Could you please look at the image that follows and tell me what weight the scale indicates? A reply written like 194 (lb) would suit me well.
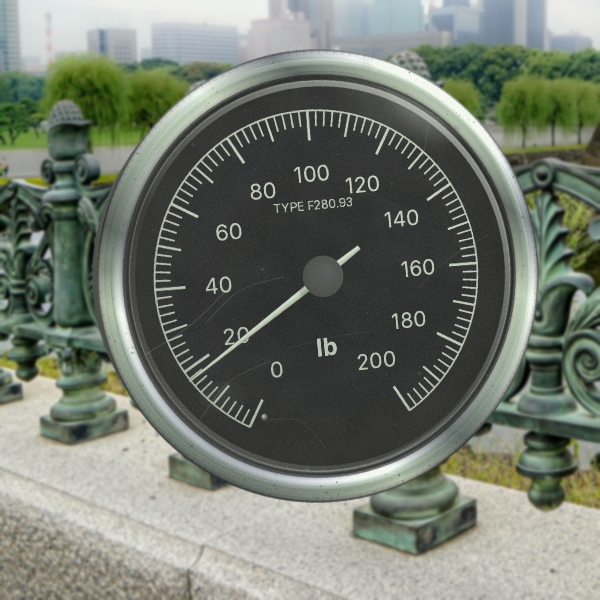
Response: 18 (lb)
